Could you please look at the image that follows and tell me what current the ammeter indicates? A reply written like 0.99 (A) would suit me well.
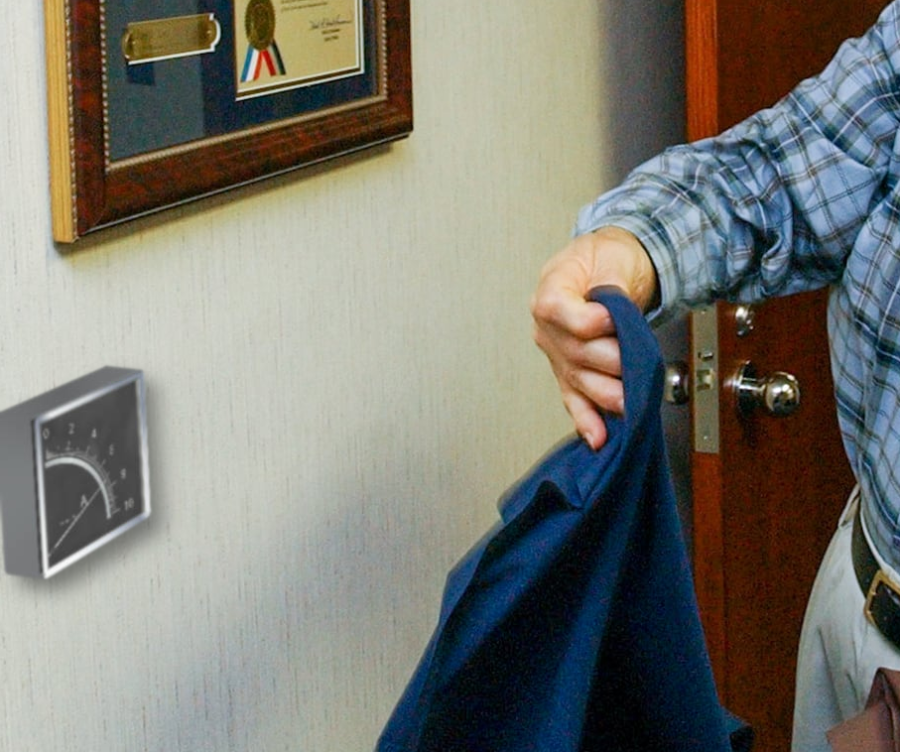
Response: 7 (A)
